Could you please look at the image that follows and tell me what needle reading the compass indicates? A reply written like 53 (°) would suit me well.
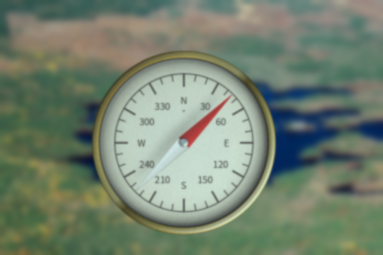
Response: 45 (°)
